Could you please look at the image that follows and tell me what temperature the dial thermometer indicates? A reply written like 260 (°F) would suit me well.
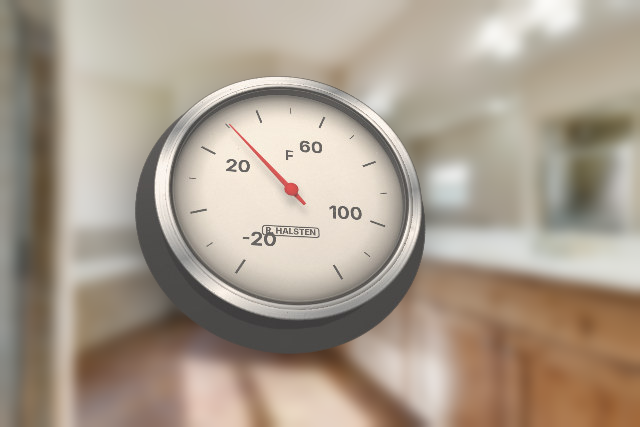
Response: 30 (°F)
